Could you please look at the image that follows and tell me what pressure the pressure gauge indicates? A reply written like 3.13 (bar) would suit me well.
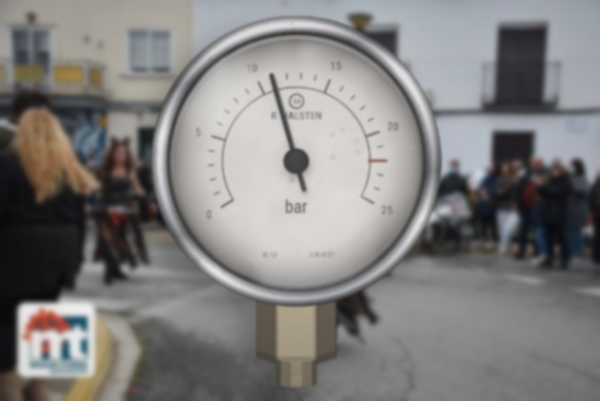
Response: 11 (bar)
